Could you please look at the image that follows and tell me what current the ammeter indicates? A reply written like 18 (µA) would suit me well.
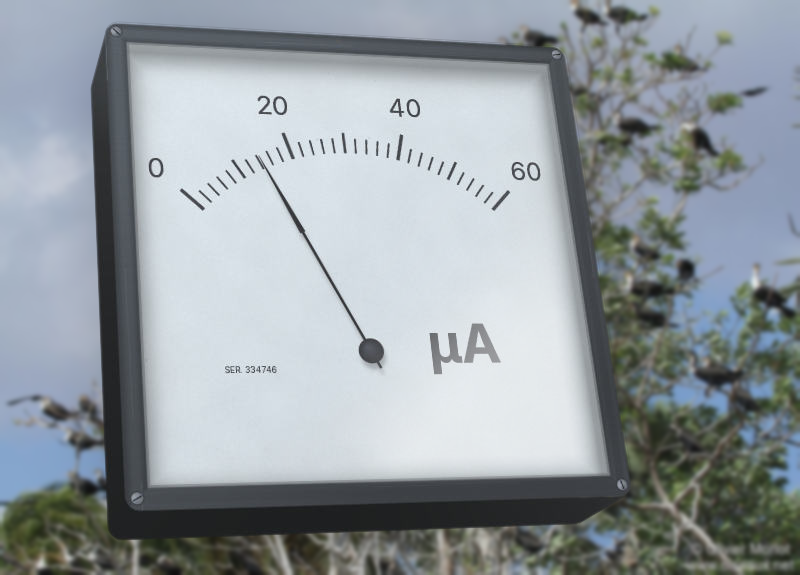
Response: 14 (µA)
